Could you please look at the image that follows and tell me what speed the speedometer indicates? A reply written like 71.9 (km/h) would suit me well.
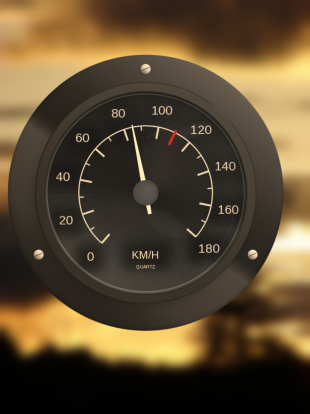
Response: 85 (km/h)
